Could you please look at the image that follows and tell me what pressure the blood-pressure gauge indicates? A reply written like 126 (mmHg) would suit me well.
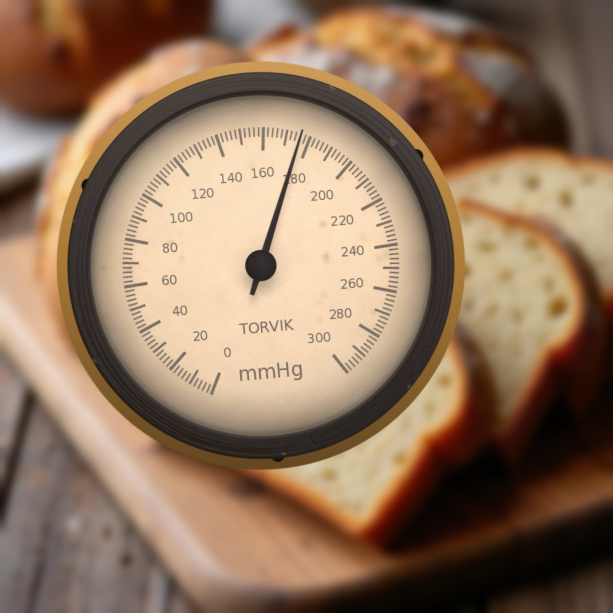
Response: 176 (mmHg)
